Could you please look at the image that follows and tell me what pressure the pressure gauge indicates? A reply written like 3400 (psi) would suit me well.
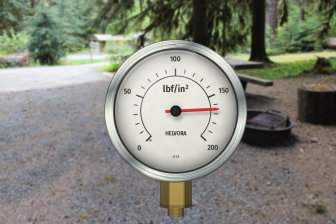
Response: 165 (psi)
